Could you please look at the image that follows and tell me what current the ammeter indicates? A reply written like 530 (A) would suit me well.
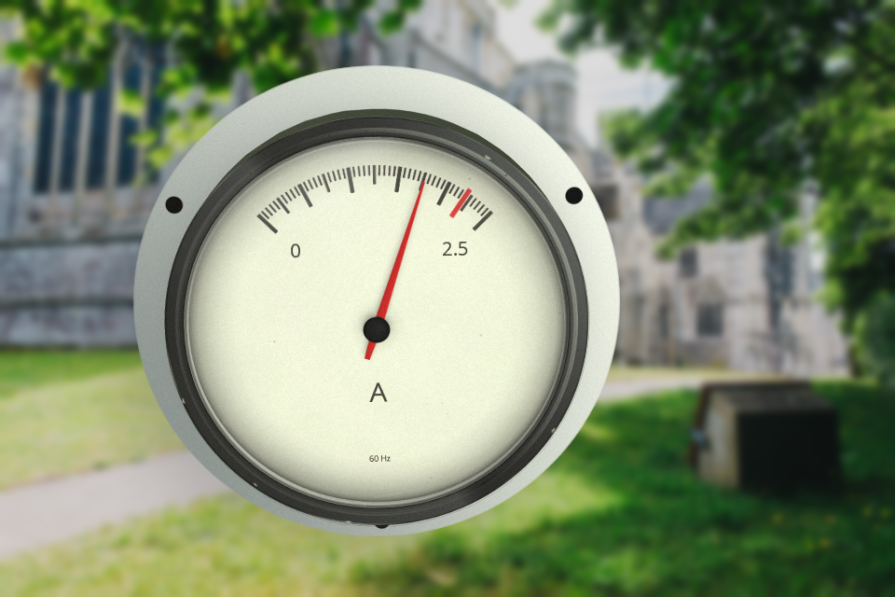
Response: 1.75 (A)
